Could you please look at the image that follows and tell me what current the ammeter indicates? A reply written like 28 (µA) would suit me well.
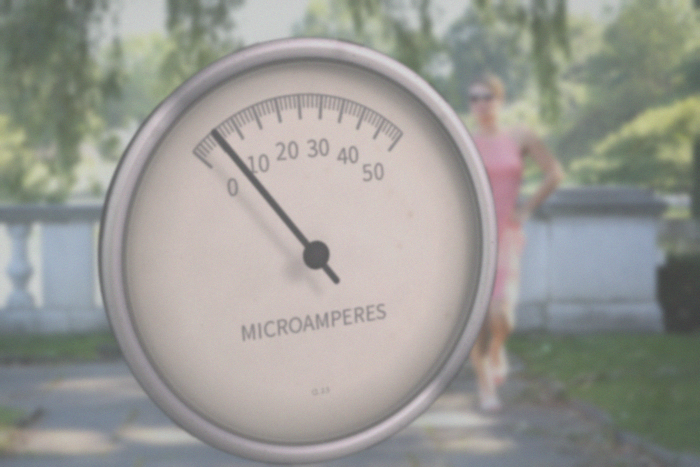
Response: 5 (µA)
